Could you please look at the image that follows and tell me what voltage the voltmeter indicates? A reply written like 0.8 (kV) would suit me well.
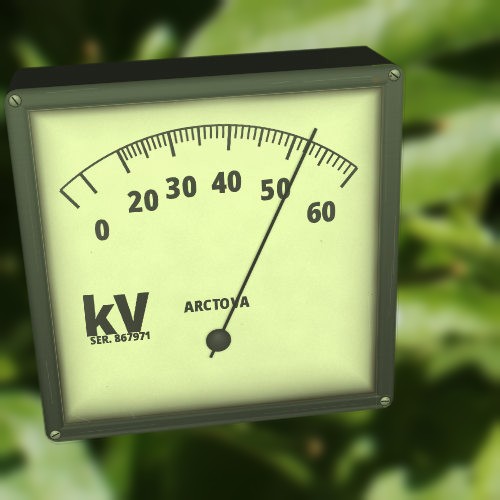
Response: 52 (kV)
